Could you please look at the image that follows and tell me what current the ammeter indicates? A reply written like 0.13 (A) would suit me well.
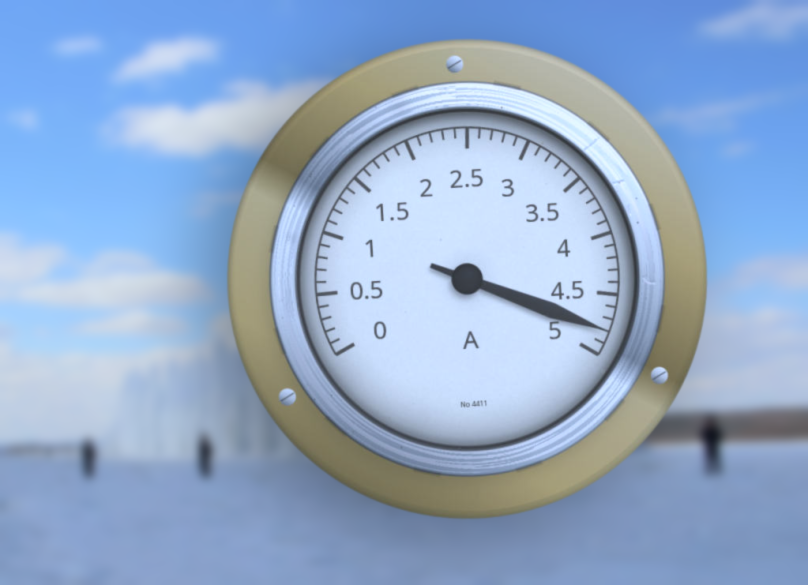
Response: 4.8 (A)
